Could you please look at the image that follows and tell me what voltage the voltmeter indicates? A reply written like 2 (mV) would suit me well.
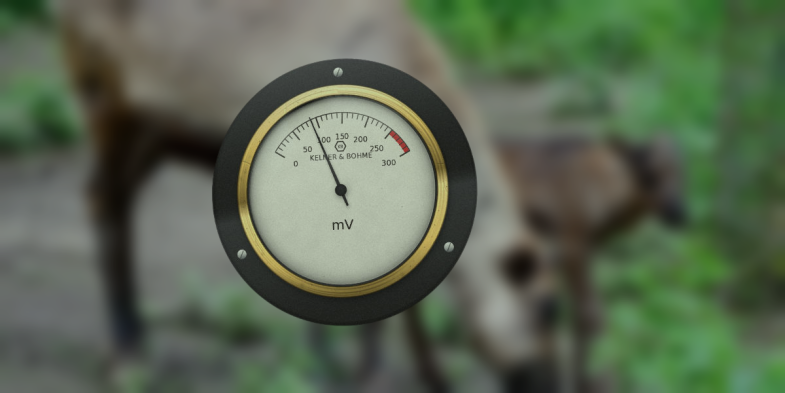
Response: 90 (mV)
